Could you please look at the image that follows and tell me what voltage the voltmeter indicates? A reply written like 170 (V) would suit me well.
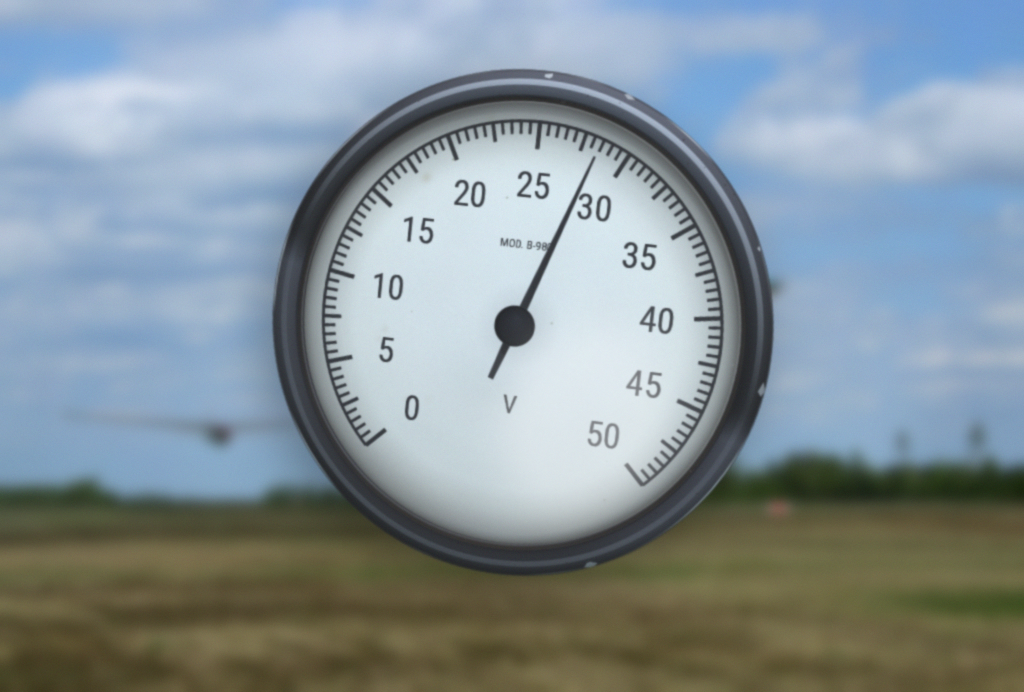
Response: 28.5 (V)
